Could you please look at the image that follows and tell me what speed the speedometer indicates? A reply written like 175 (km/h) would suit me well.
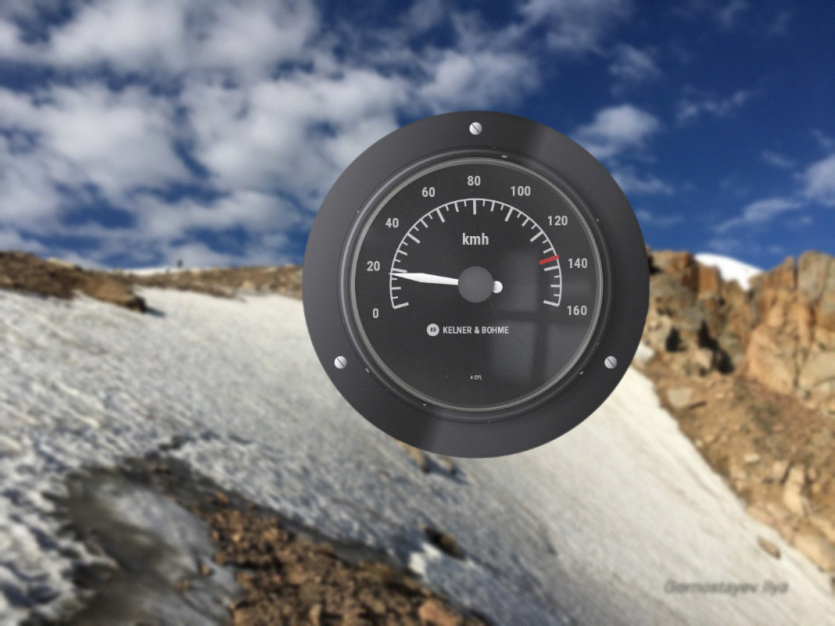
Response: 17.5 (km/h)
